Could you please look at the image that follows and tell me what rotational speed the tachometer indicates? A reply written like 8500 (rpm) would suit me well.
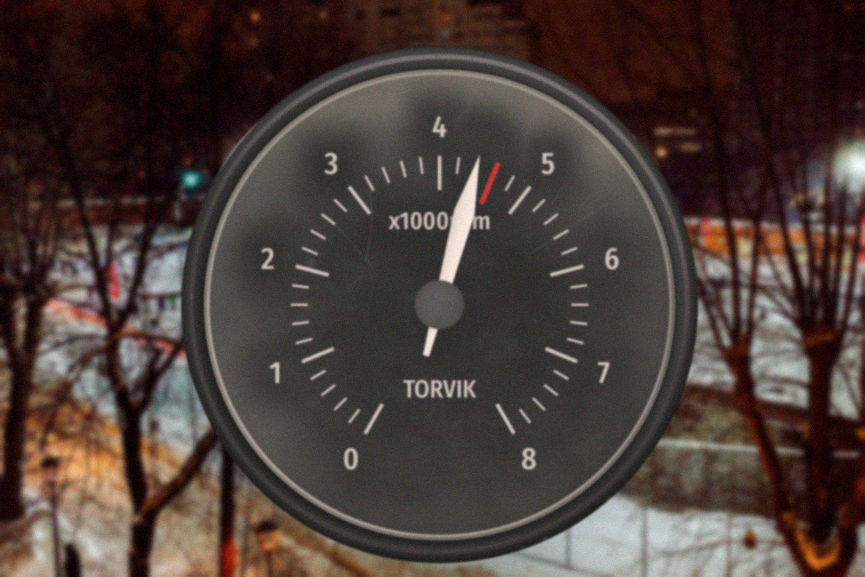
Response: 4400 (rpm)
